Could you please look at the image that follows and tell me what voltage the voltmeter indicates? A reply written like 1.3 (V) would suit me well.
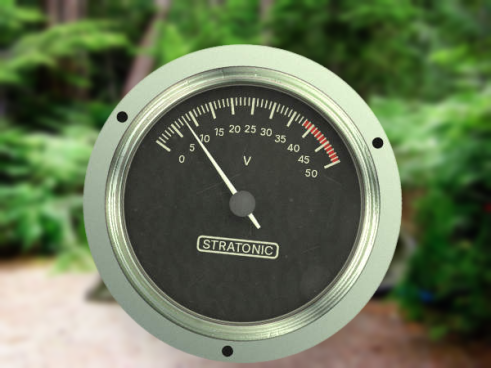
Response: 8 (V)
